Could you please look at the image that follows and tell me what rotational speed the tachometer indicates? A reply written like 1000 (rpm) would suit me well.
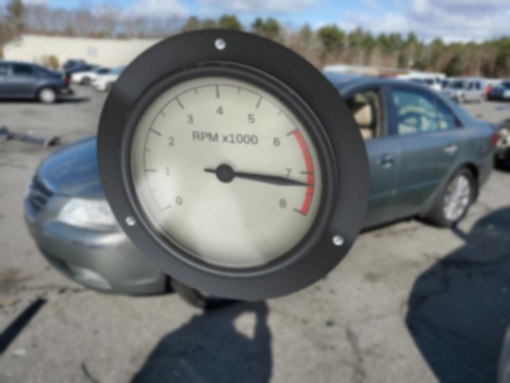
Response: 7250 (rpm)
